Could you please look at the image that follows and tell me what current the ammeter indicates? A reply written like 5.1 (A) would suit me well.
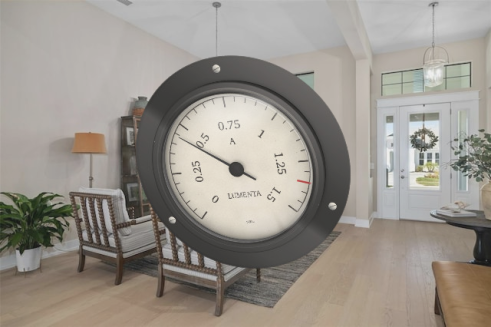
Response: 0.45 (A)
